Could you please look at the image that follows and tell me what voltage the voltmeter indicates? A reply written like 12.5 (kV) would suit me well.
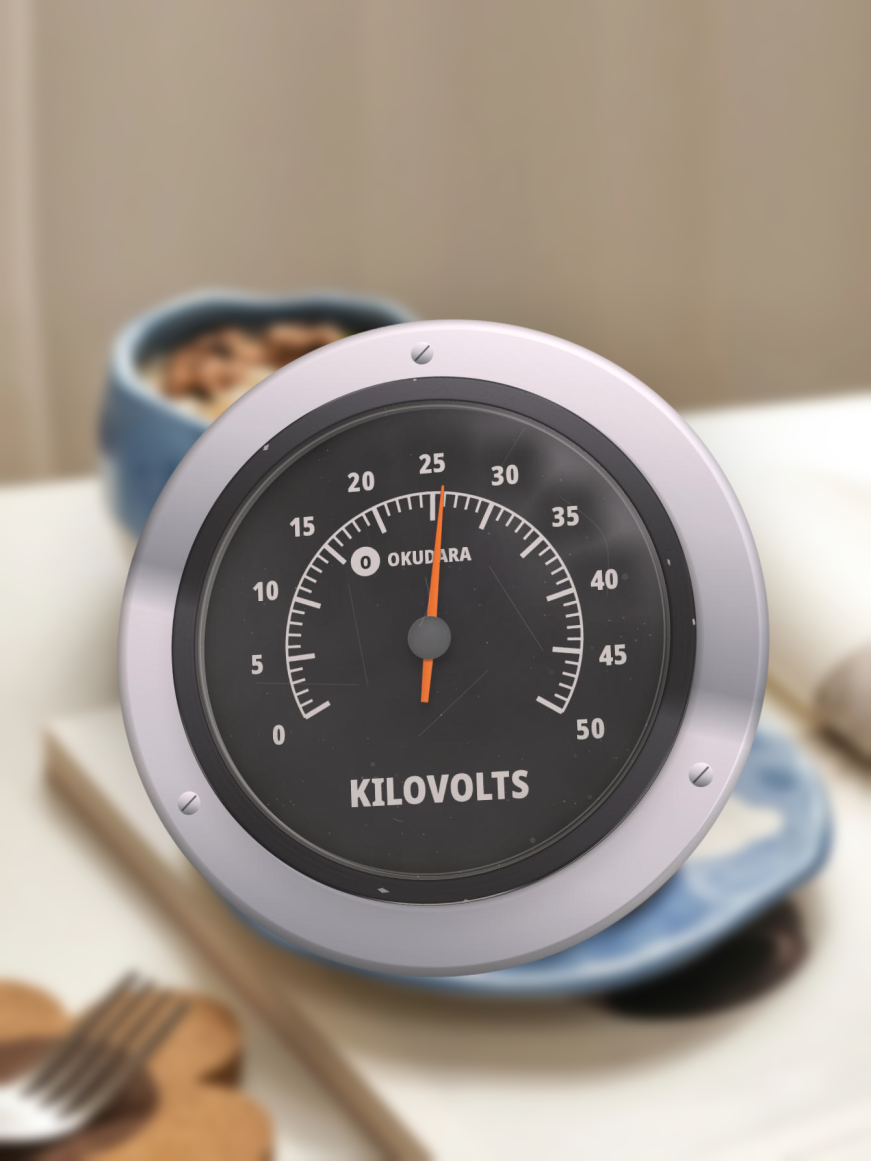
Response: 26 (kV)
